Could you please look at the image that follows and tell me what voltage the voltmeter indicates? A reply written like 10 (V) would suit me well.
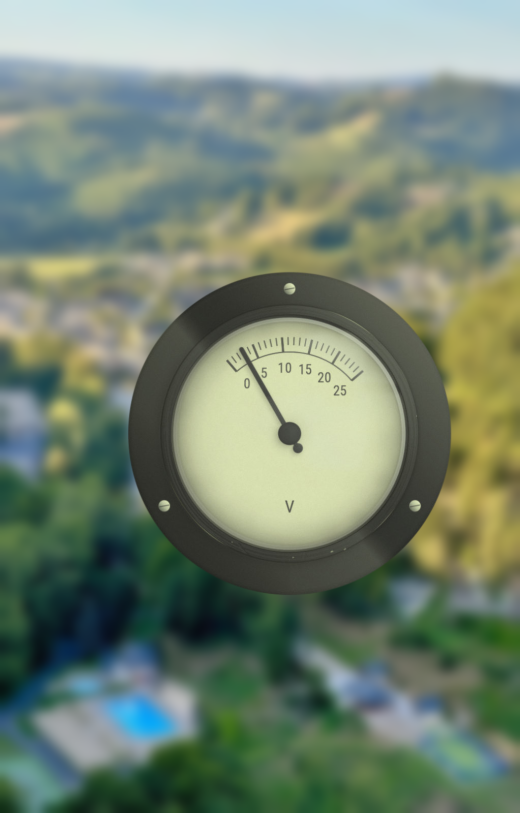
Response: 3 (V)
